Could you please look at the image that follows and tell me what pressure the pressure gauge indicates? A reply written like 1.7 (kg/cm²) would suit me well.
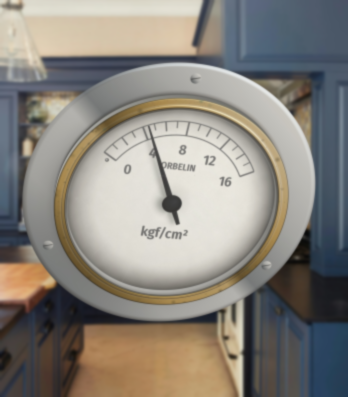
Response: 4.5 (kg/cm²)
